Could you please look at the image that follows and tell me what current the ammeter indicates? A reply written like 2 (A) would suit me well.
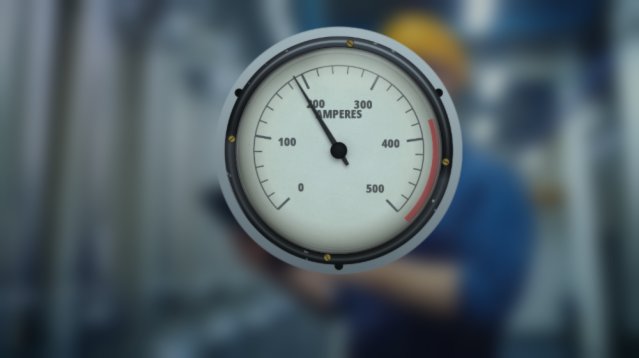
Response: 190 (A)
